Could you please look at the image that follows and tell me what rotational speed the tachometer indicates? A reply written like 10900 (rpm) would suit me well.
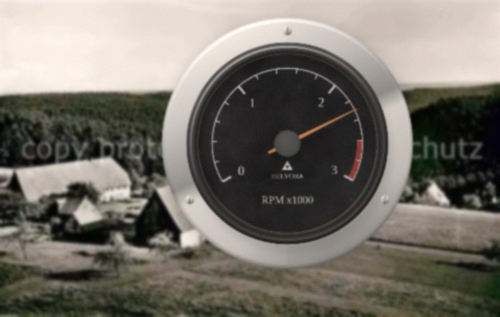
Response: 2300 (rpm)
